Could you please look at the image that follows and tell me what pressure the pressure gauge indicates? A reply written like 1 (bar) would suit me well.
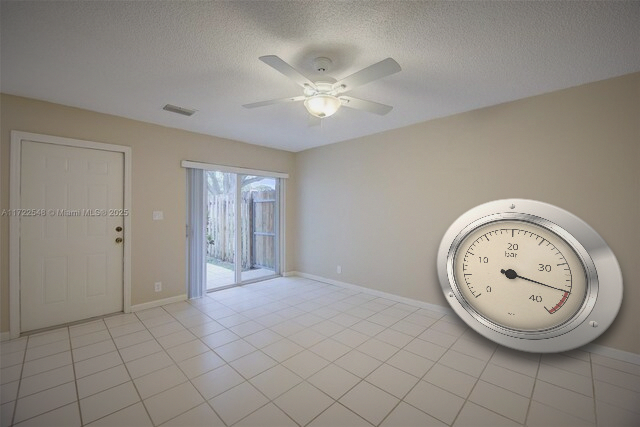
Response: 35 (bar)
